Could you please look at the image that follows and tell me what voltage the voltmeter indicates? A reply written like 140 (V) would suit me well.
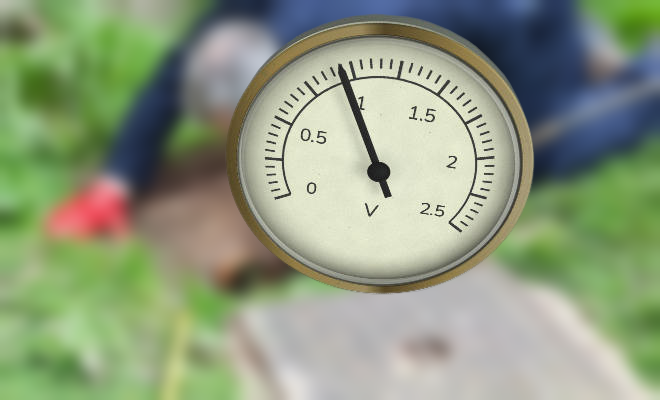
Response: 0.95 (V)
